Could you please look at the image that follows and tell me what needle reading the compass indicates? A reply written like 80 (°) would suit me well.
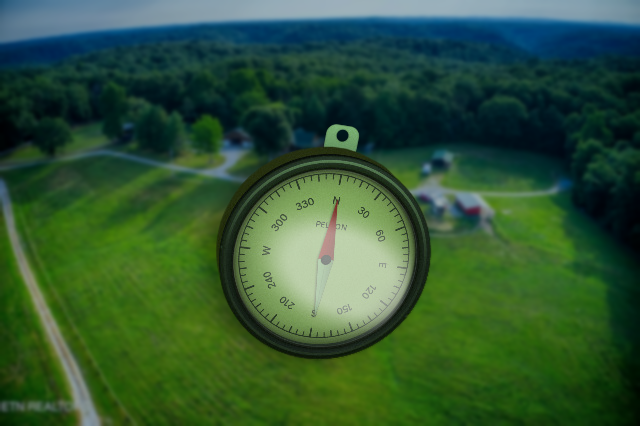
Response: 0 (°)
